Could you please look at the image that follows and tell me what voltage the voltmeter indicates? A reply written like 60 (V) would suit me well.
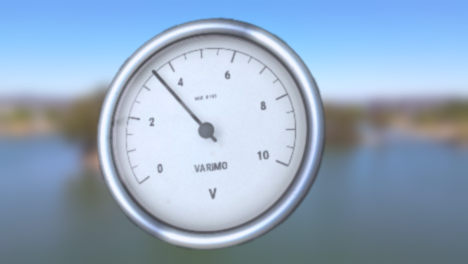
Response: 3.5 (V)
